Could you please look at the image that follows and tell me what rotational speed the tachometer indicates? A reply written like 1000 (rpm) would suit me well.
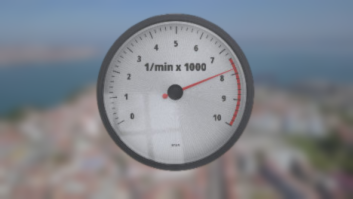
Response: 7800 (rpm)
